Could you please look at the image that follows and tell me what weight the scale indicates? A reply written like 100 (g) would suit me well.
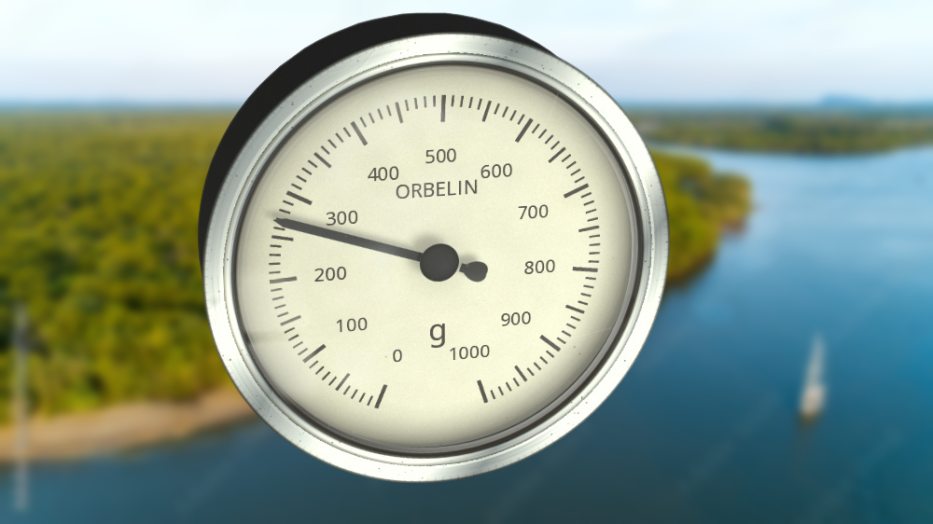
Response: 270 (g)
